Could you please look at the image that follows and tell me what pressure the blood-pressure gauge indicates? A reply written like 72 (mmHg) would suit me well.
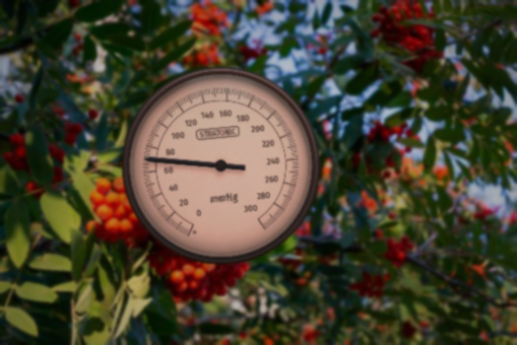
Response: 70 (mmHg)
